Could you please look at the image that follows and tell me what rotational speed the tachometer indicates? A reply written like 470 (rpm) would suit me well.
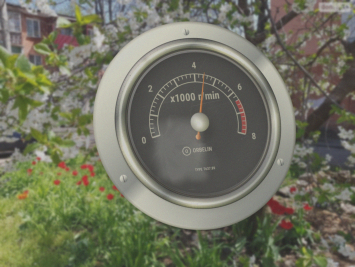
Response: 4400 (rpm)
